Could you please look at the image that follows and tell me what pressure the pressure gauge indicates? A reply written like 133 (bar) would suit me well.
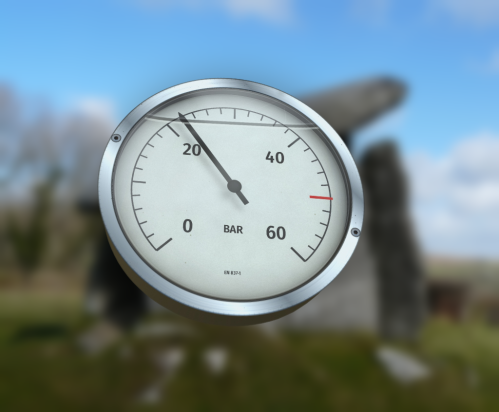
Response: 22 (bar)
